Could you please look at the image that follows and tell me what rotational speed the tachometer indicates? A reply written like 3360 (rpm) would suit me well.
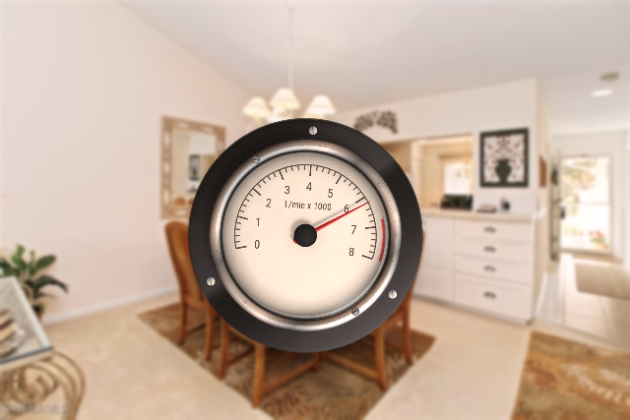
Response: 6200 (rpm)
